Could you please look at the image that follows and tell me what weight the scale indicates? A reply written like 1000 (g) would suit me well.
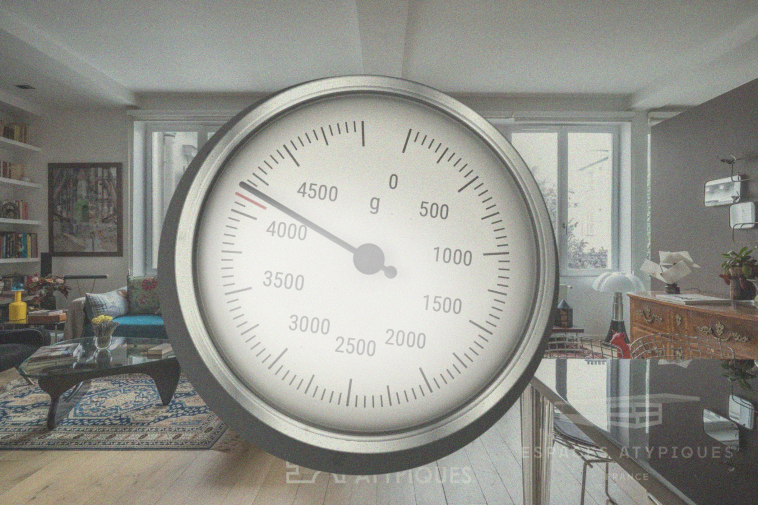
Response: 4150 (g)
